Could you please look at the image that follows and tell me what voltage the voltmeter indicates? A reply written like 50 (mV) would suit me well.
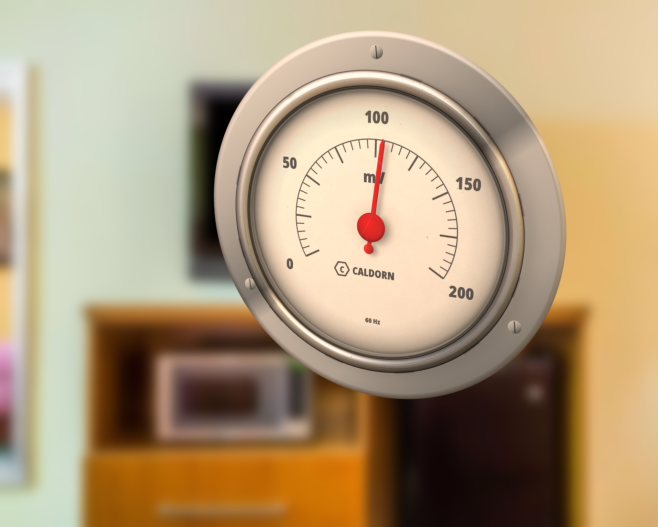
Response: 105 (mV)
